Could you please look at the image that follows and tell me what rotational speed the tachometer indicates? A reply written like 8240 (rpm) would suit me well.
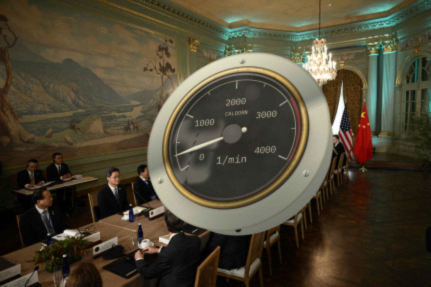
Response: 250 (rpm)
